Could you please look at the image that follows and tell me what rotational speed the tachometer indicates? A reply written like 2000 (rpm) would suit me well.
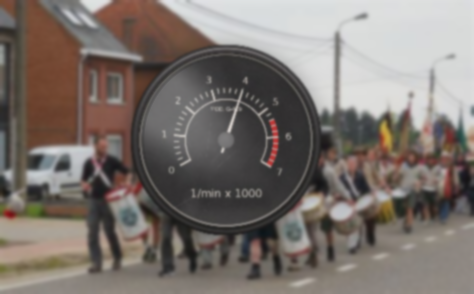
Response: 4000 (rpm)
